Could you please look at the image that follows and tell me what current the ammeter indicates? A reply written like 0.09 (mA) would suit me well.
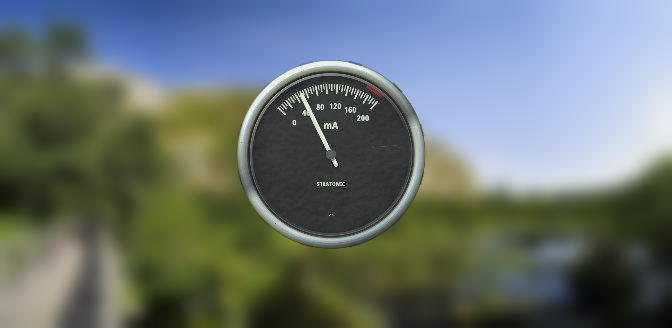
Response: 50 (mA)
